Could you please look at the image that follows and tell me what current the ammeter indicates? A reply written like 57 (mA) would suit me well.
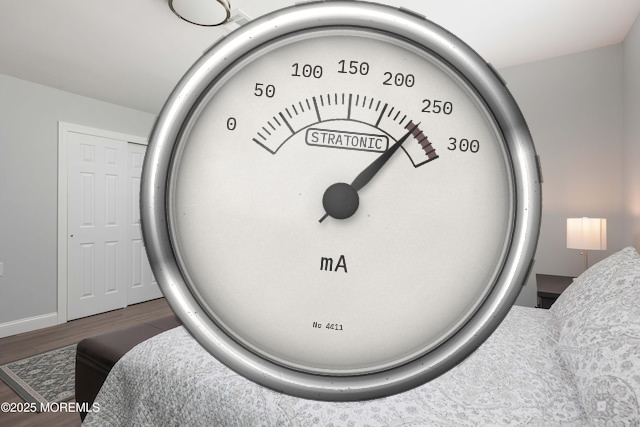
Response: 250 (mA)
